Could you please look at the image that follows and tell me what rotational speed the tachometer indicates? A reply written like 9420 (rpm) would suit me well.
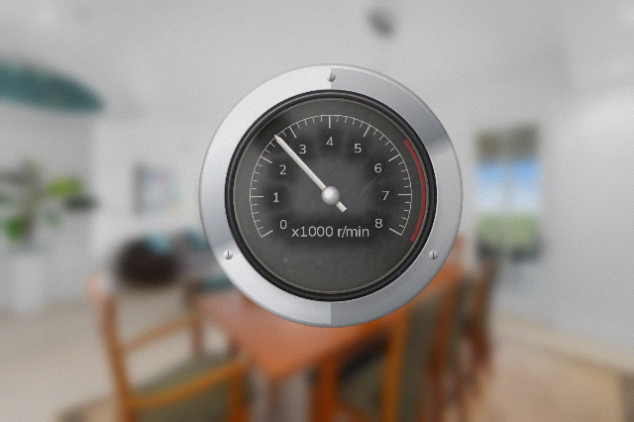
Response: 2600 (rpm)
